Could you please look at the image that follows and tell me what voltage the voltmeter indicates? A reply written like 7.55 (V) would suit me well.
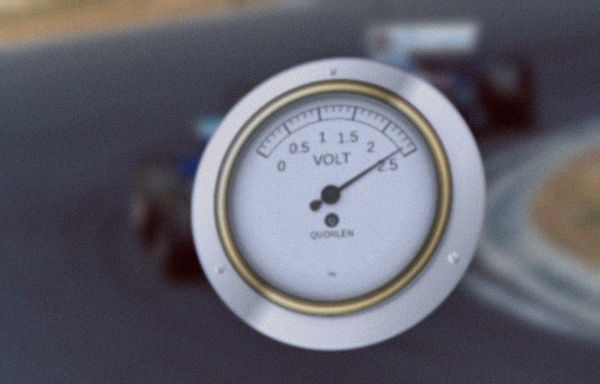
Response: 2.4 (V)
